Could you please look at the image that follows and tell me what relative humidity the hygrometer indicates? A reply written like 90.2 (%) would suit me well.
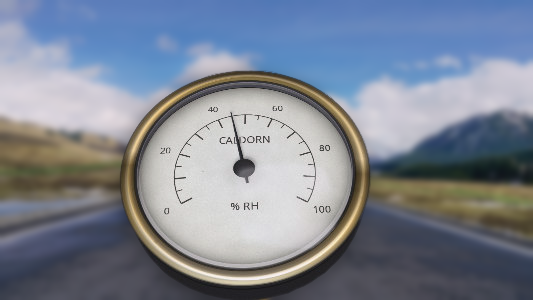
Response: 45 (%)
